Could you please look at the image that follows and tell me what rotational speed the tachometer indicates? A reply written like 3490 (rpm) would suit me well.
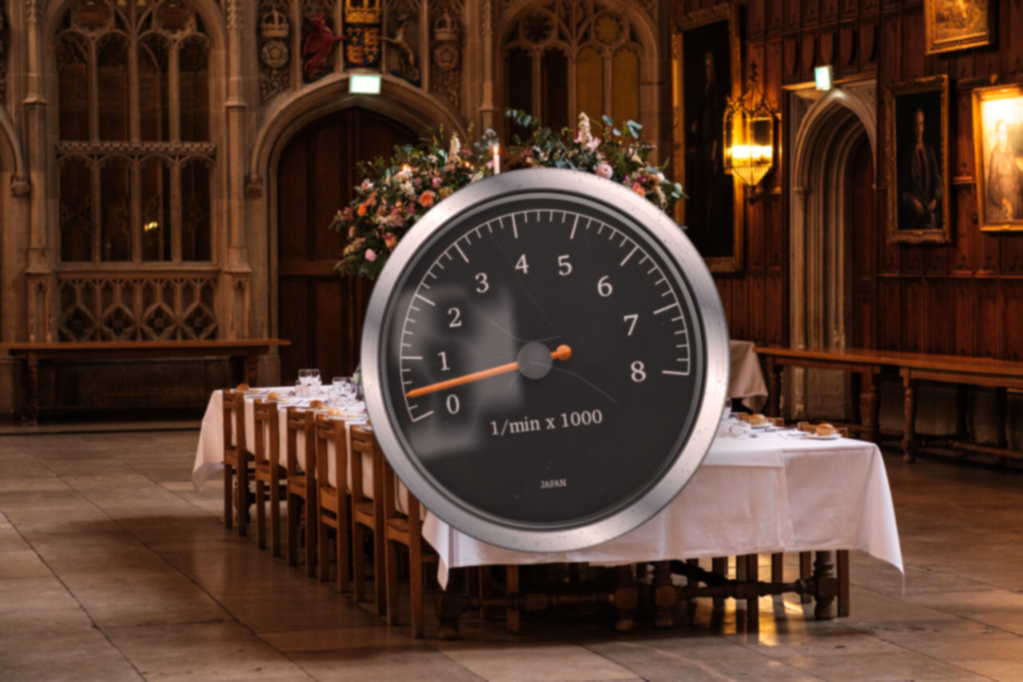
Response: 400 (rpm)
